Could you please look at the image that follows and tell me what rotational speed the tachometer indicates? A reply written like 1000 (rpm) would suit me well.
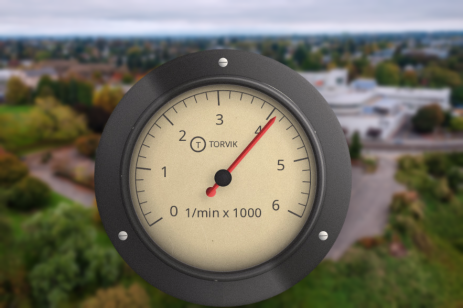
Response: 4100 (rpm)
